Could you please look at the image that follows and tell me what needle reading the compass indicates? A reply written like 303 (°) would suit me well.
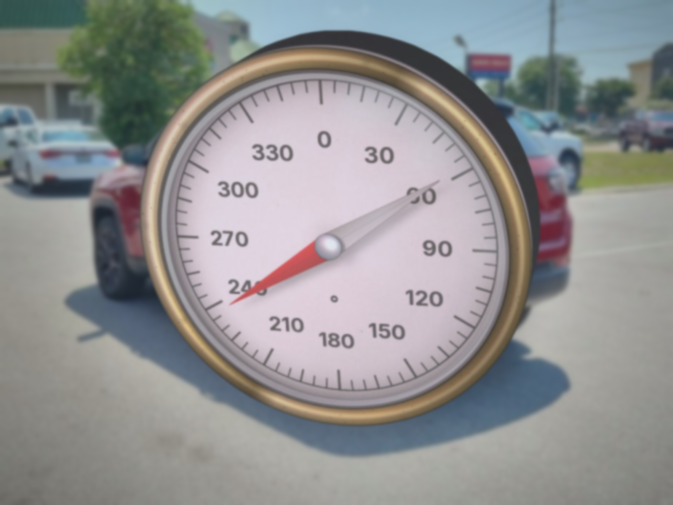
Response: 237.5 (°)
